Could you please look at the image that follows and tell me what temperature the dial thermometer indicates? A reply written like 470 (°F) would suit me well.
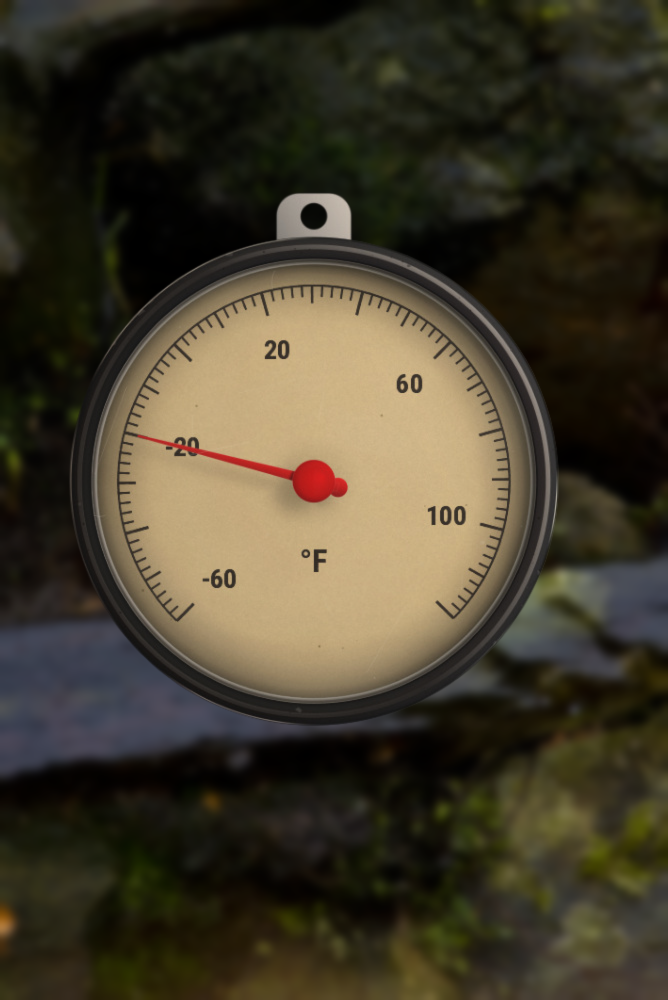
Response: -20 (°F)
